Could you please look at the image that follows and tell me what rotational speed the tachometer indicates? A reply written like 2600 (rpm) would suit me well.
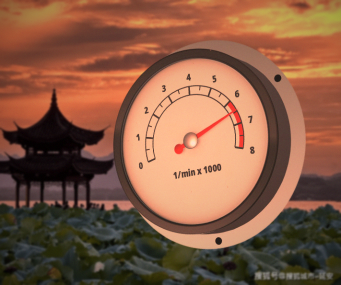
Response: 6500 (rpm)
